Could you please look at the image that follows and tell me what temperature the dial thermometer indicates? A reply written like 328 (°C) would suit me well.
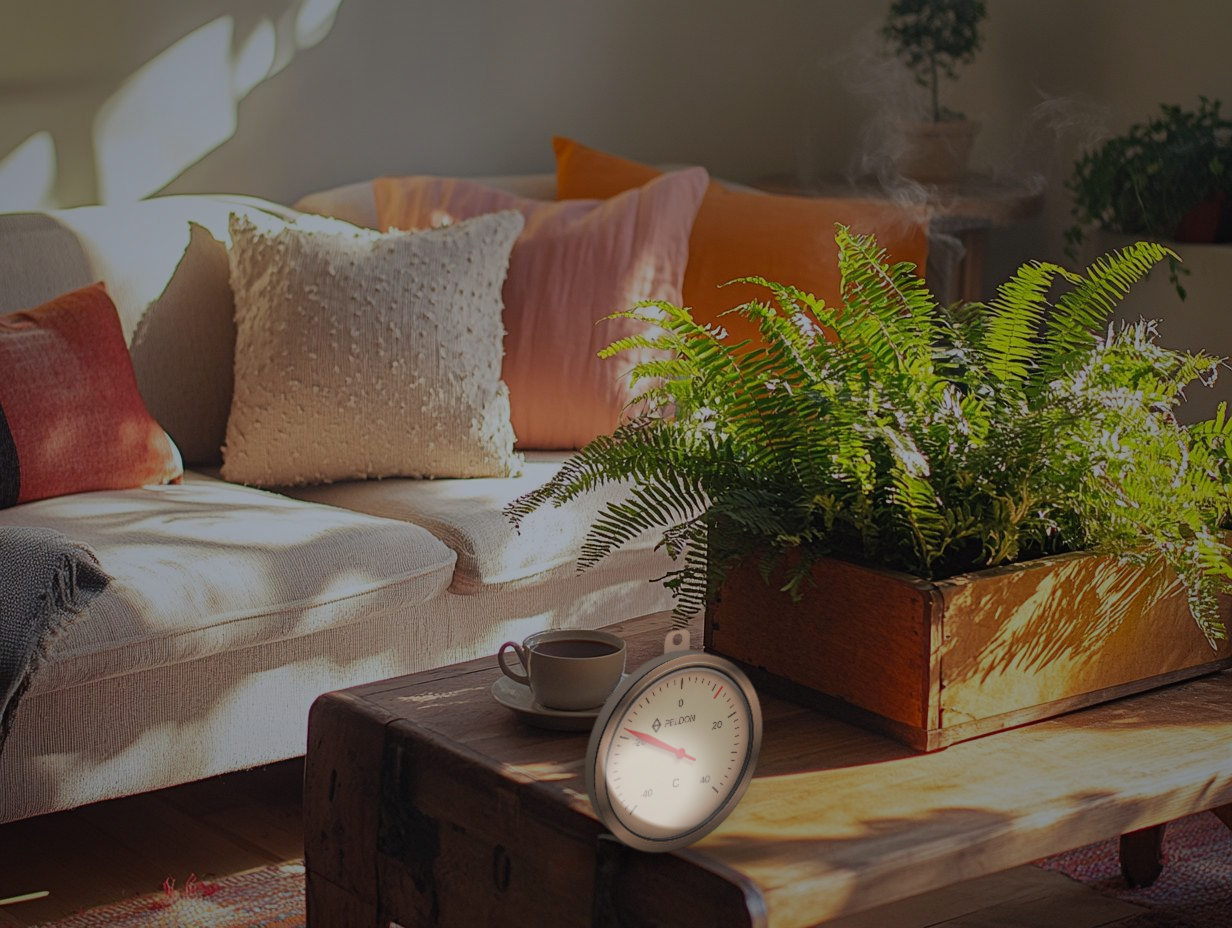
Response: -18 (°C)
